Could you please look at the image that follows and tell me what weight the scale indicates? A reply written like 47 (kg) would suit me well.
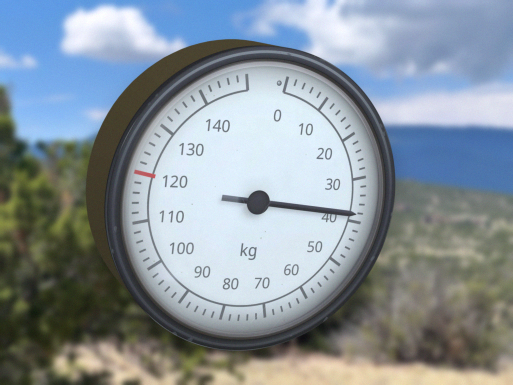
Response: 38 (kg)
